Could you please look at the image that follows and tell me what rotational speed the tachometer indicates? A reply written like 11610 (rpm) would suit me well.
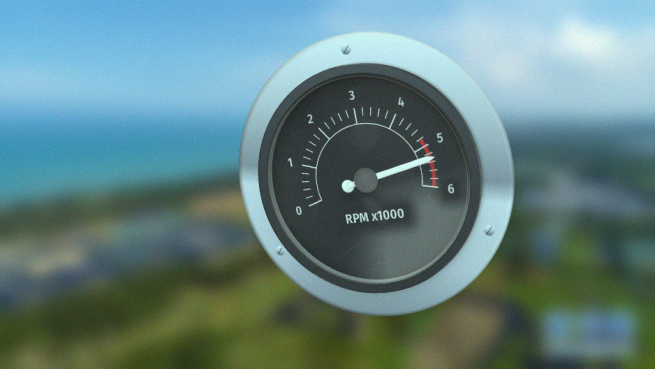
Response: 5300 (rpm)
